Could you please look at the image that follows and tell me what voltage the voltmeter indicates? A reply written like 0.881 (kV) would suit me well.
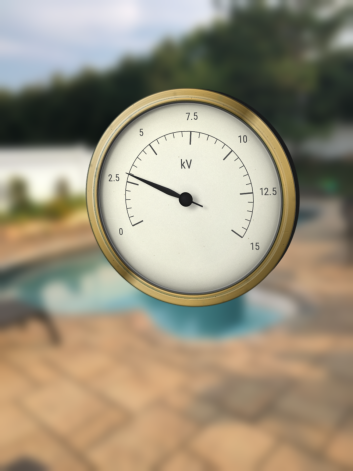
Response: 3 (kV)
